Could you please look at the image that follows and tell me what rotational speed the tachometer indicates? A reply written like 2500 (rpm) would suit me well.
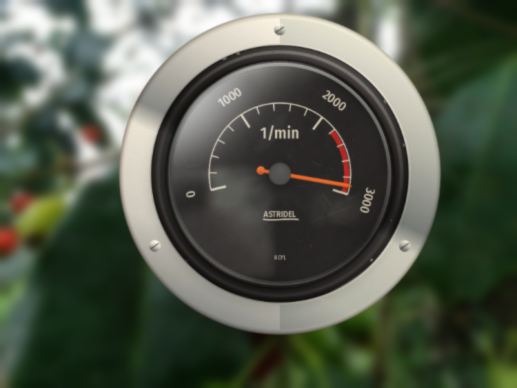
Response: 2900 (rpm)
